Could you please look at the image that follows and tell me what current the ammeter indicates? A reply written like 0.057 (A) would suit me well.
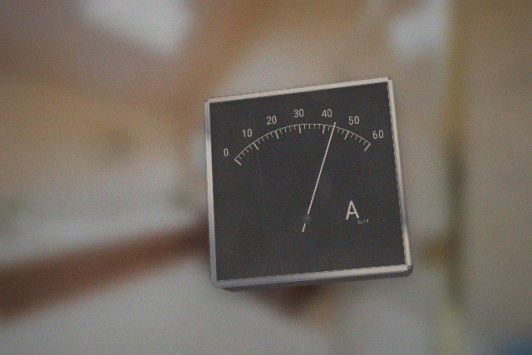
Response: 44 (A)
